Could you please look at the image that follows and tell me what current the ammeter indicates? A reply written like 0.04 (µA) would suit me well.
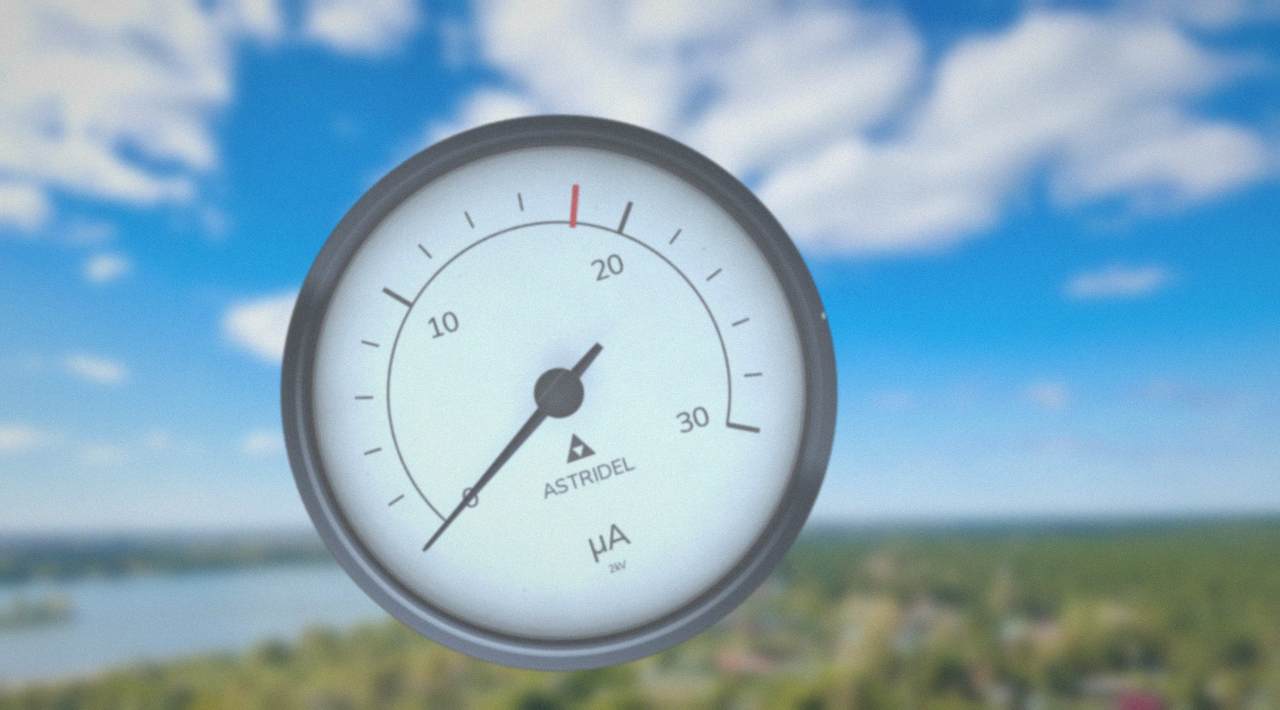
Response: 0 (µA)
